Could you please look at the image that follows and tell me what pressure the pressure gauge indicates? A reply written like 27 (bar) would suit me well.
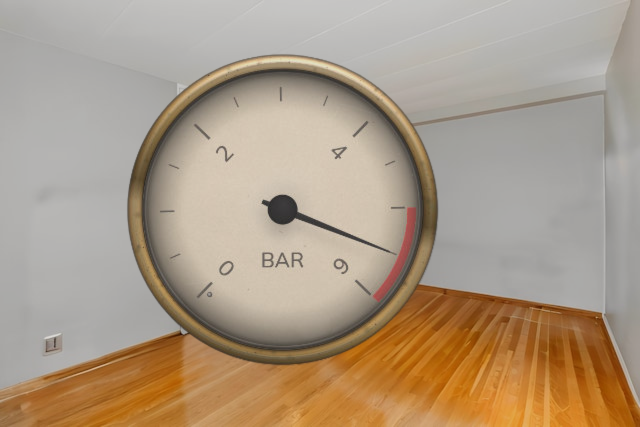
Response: 5.5 (bar)
